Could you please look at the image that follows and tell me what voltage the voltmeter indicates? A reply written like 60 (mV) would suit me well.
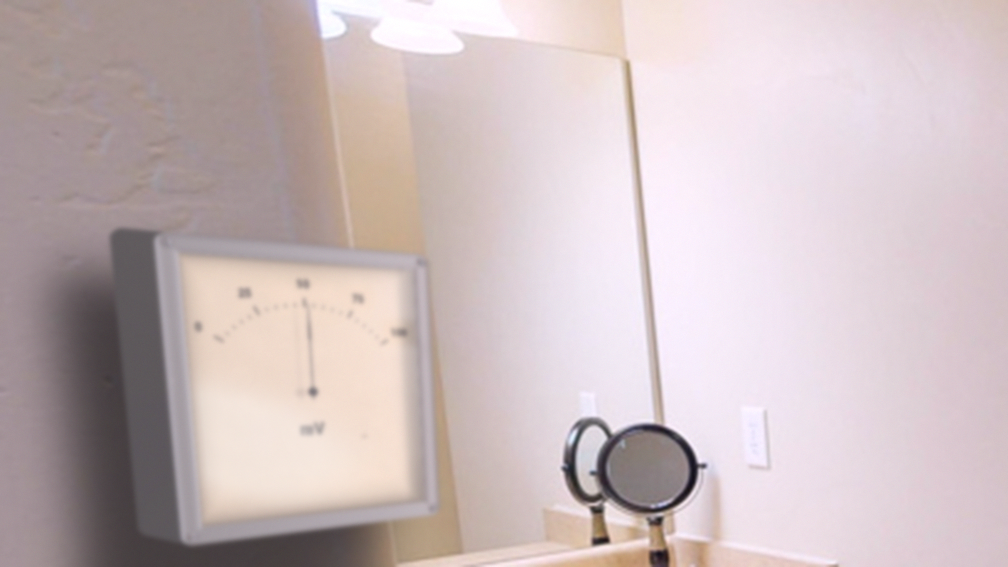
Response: 50 (mV)
